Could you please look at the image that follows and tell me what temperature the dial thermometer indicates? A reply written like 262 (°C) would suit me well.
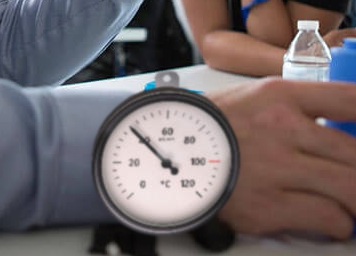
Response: 40 (°C)
